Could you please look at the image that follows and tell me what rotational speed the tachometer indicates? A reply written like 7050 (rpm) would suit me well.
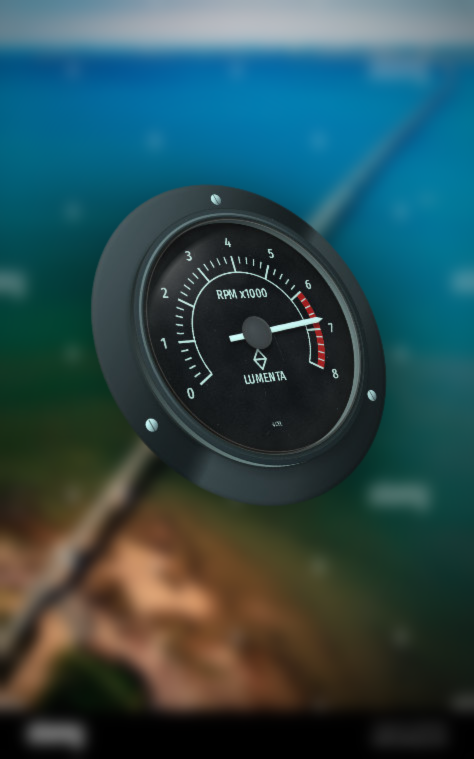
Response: 6800 (rpm)
